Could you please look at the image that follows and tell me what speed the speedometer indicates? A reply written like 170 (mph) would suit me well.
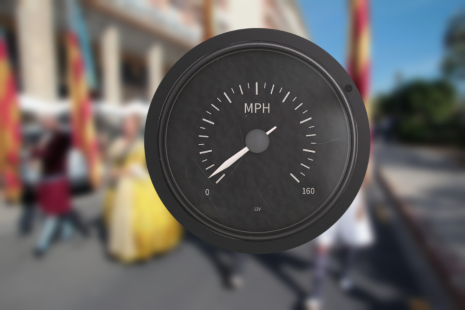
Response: 5 (mph)
